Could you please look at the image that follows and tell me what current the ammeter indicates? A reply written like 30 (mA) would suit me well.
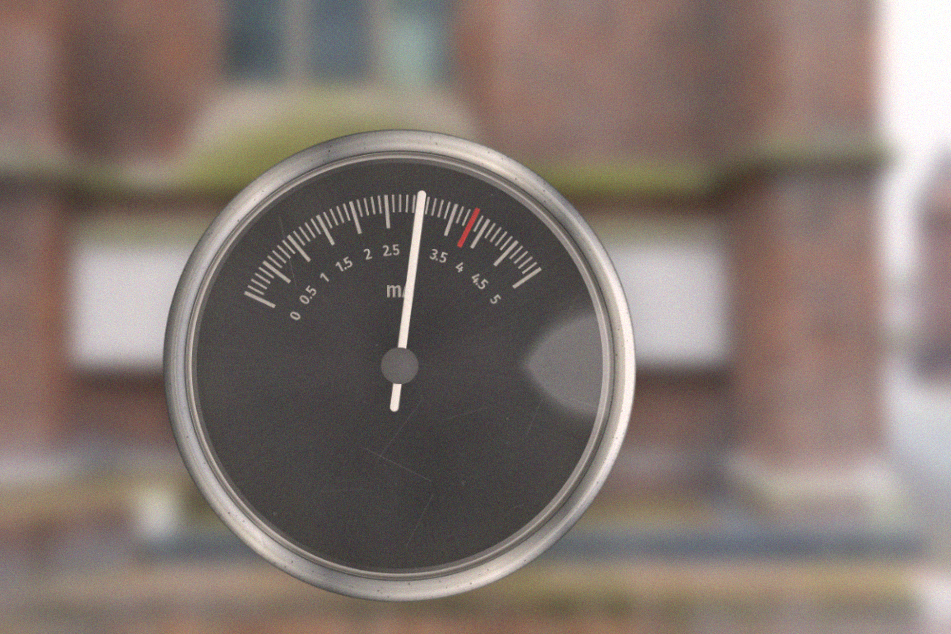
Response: 3 (mA)
